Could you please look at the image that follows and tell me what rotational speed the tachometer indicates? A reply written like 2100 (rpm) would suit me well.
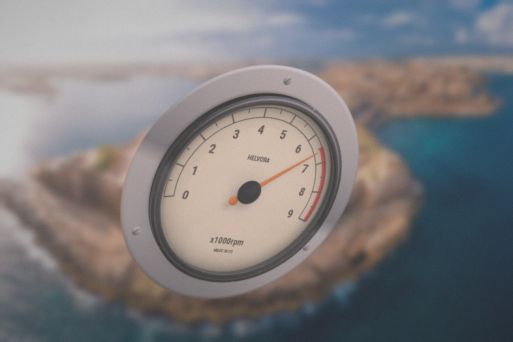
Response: 6500 (rpm)
